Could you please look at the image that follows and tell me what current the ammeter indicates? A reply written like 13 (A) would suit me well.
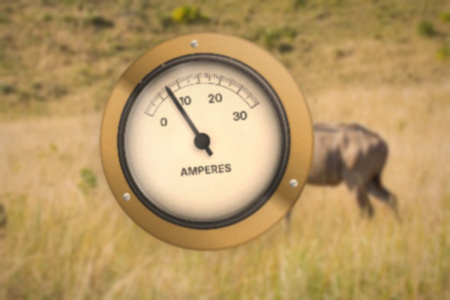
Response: 7.5 (A)
